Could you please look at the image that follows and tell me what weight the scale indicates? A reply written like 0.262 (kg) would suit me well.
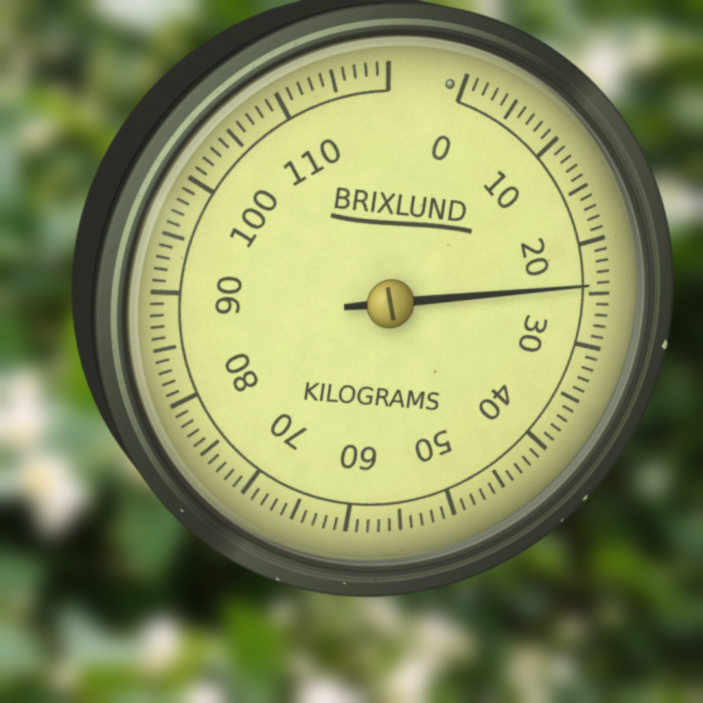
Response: 24 (kg)
